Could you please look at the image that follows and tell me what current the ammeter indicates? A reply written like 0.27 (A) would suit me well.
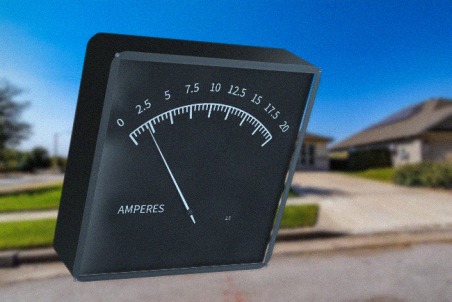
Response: 2 (A)
